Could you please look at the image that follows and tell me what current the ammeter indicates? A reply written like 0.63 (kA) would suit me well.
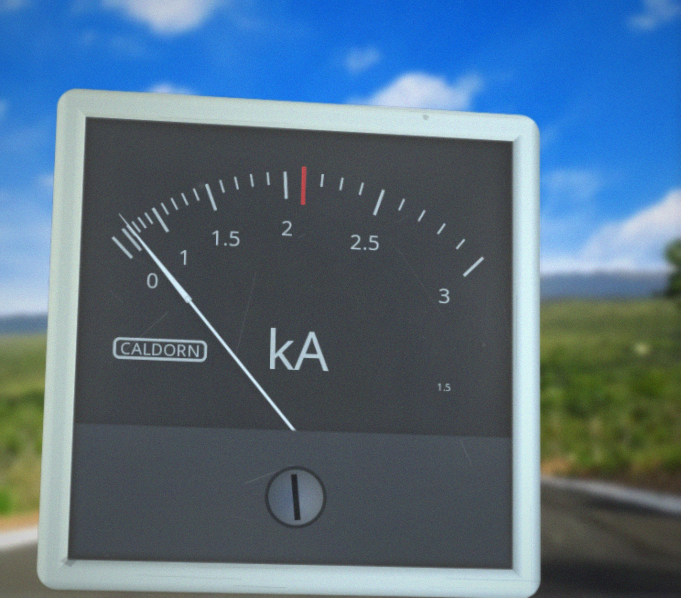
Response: 0.6 (kA)
